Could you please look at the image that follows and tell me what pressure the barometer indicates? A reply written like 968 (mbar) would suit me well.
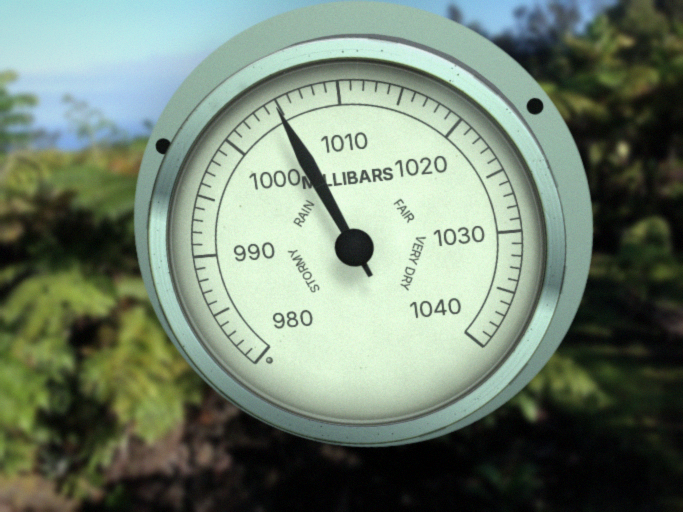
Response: 1005 (mbar)
